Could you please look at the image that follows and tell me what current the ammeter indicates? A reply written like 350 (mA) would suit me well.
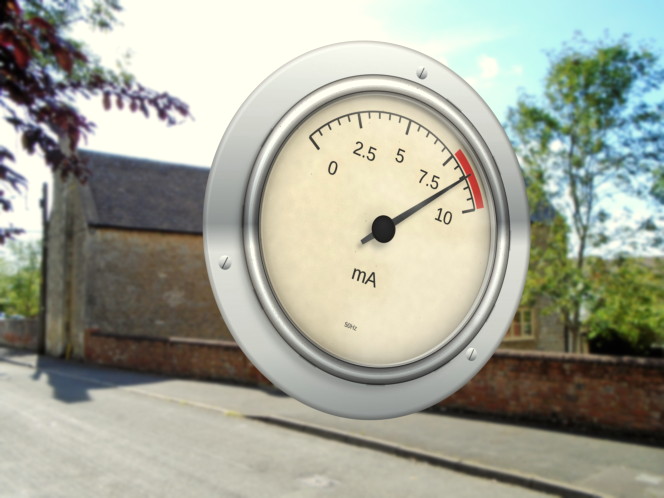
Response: 8.5 (mA)
